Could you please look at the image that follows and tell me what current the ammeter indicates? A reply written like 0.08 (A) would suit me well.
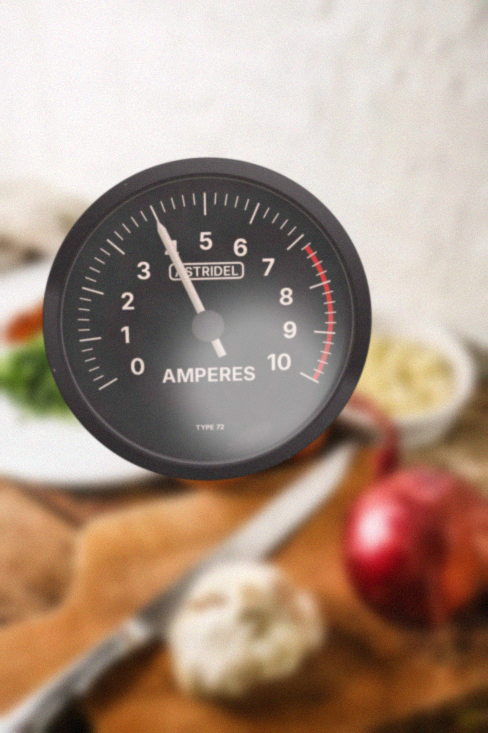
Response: 4 (A)
